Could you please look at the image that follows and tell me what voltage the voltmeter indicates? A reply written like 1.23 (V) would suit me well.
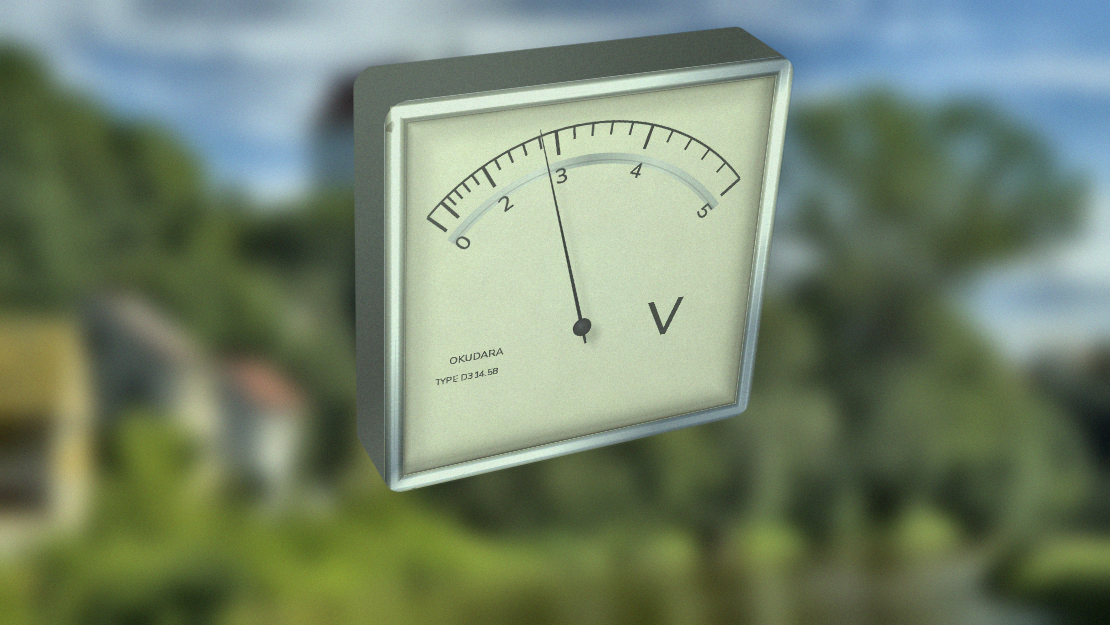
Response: 2.8 (V)
